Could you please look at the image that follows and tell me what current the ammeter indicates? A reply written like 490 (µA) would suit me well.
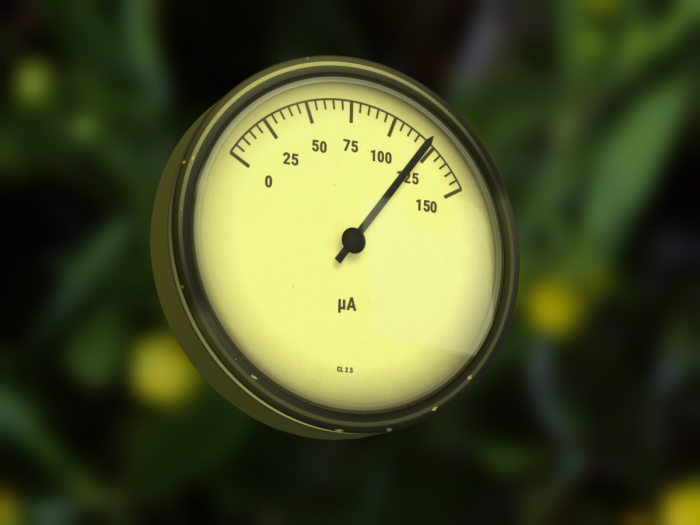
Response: 120 (µA)
